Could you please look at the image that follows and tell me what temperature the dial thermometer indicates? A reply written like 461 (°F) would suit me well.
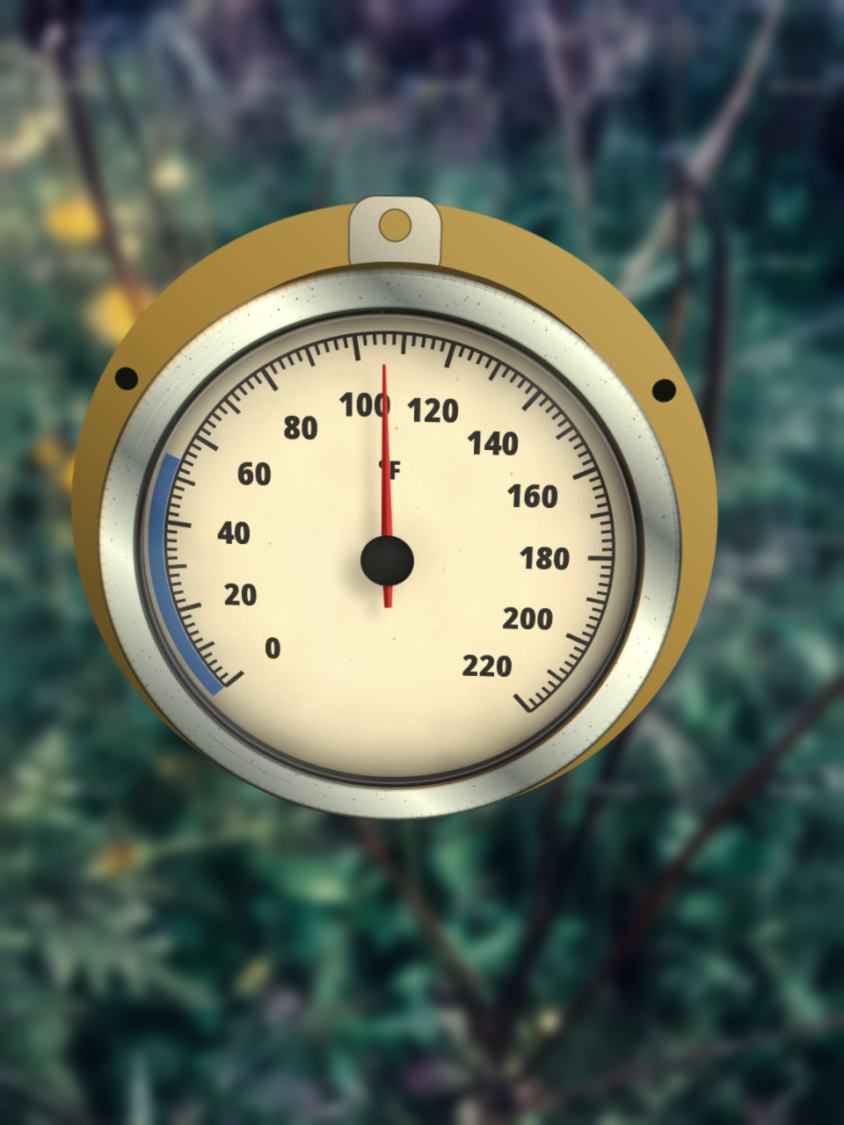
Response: 106 (°F)
